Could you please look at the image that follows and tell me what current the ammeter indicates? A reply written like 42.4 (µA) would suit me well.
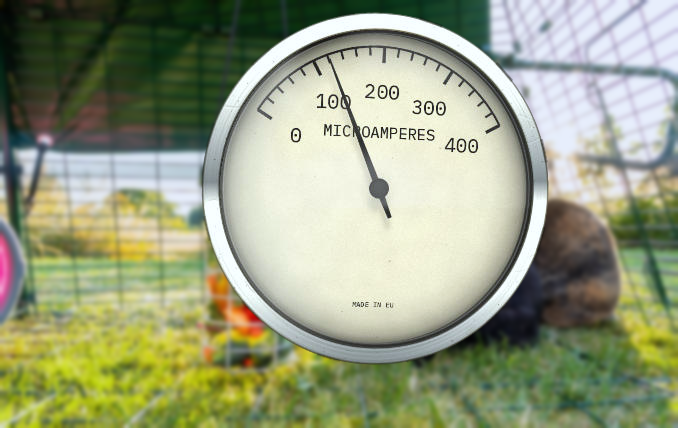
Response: 120 (µA)
